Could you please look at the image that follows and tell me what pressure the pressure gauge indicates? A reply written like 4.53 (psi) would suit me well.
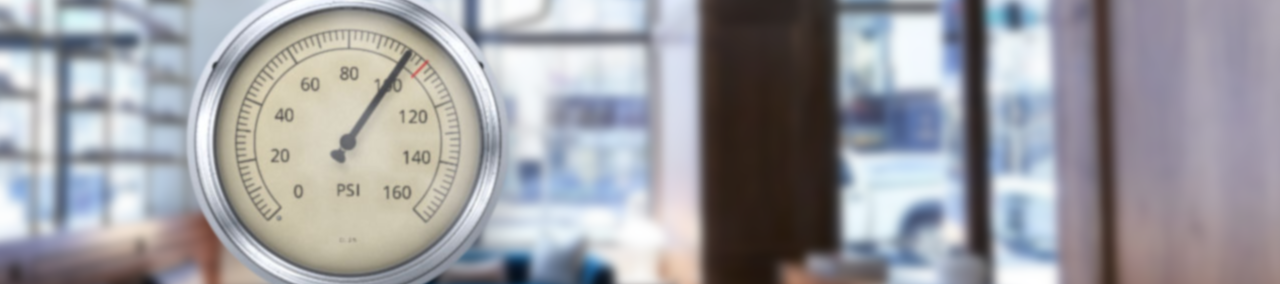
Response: 100 (psi)
